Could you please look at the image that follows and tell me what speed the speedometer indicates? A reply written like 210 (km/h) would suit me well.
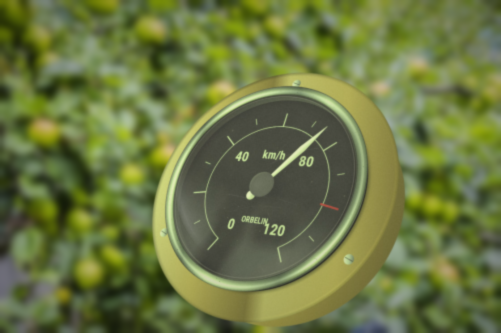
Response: 75 (km/h)
